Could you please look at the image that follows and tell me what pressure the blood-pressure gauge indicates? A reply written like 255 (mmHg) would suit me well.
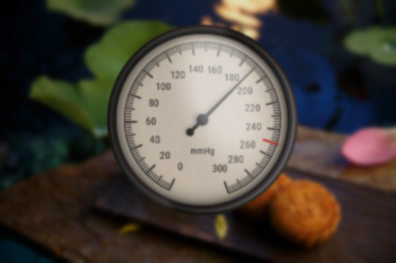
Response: 190 (mmHg)
